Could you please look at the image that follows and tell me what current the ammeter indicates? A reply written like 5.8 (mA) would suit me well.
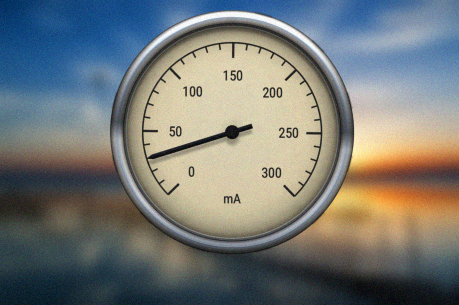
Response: 30 (mA)
